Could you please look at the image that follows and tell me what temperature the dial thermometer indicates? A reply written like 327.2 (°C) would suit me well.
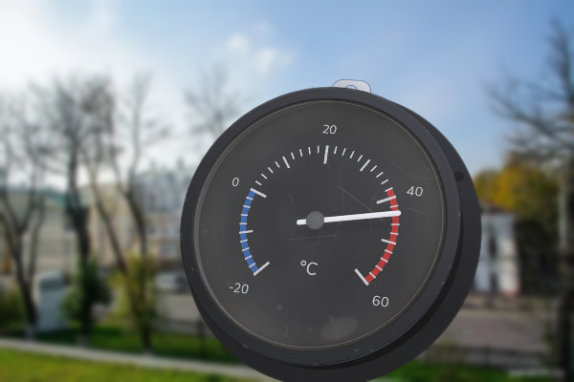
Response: 44 (°C)
